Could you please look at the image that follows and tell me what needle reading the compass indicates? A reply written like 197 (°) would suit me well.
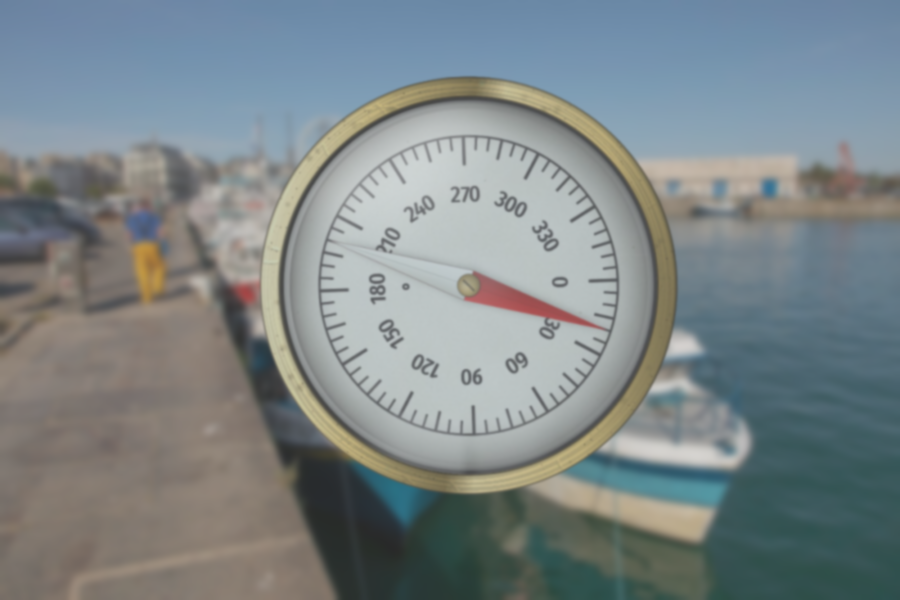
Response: 20 (°)
